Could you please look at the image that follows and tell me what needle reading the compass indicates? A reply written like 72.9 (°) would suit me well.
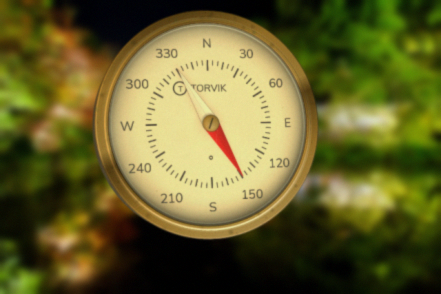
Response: 150 (°)
